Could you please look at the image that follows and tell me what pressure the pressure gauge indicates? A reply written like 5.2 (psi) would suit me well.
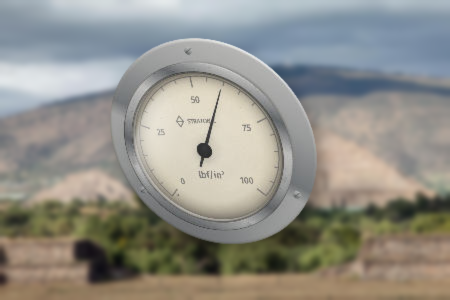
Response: 60 (psi)
